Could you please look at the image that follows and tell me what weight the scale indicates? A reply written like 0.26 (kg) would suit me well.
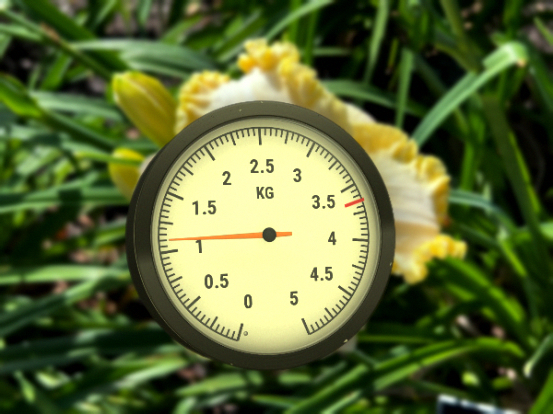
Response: 1.1 (kg)
